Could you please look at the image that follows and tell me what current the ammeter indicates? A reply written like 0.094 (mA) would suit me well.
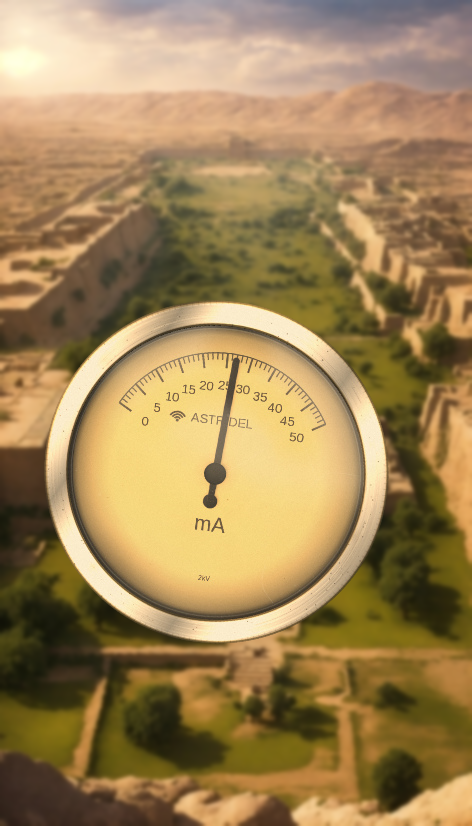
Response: 27 (mA)
